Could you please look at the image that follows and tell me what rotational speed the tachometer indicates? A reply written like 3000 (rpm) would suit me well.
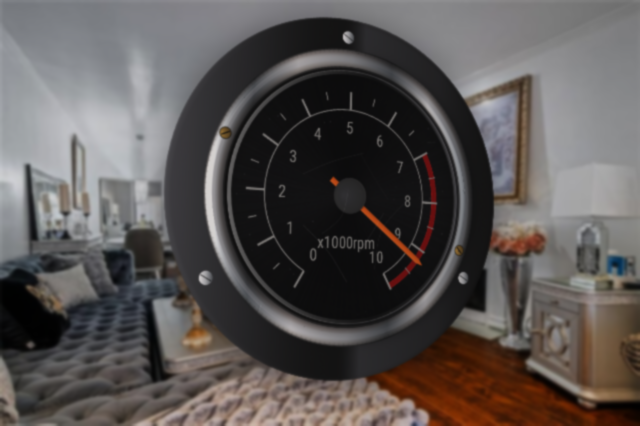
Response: 9250 (rpm)
